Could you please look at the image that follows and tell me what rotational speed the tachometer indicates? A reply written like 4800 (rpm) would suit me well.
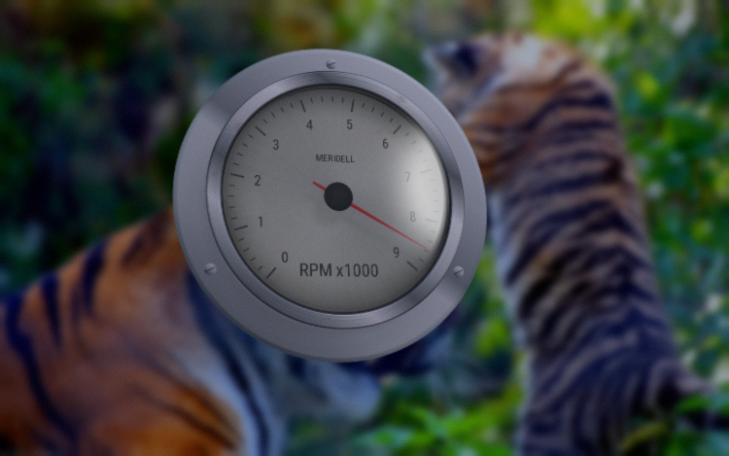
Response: 8600 (rpm)
